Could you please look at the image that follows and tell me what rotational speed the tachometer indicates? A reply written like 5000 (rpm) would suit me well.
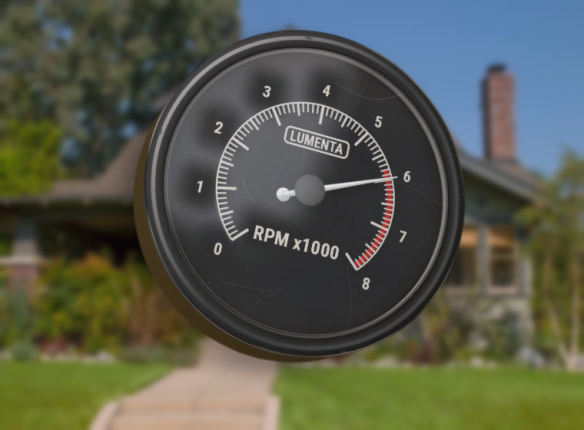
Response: 6000 (rpm)
